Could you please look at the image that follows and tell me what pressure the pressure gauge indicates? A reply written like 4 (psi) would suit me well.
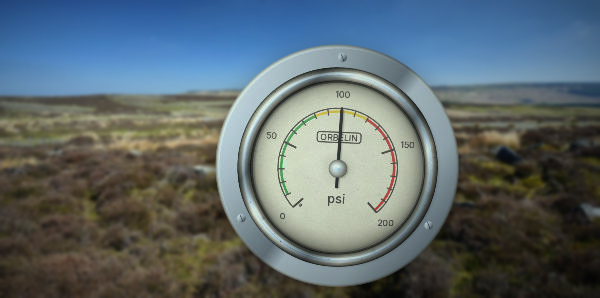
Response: 100 (psi)
